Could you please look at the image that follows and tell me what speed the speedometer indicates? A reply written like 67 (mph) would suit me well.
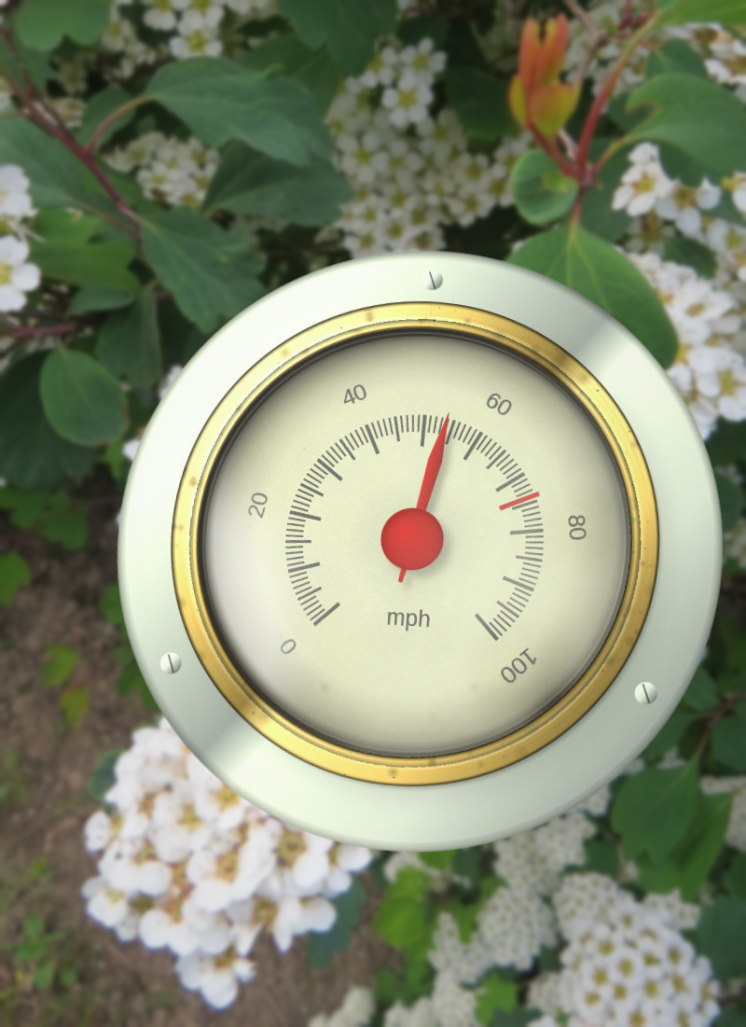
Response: 54 (mph)
